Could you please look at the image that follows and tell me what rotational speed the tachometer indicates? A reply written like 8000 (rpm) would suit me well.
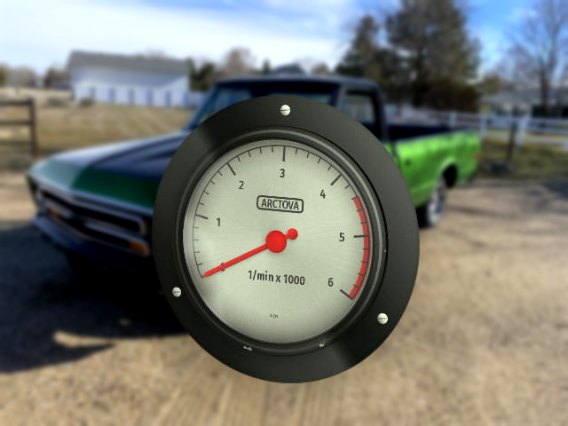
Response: 0 (rpm)
